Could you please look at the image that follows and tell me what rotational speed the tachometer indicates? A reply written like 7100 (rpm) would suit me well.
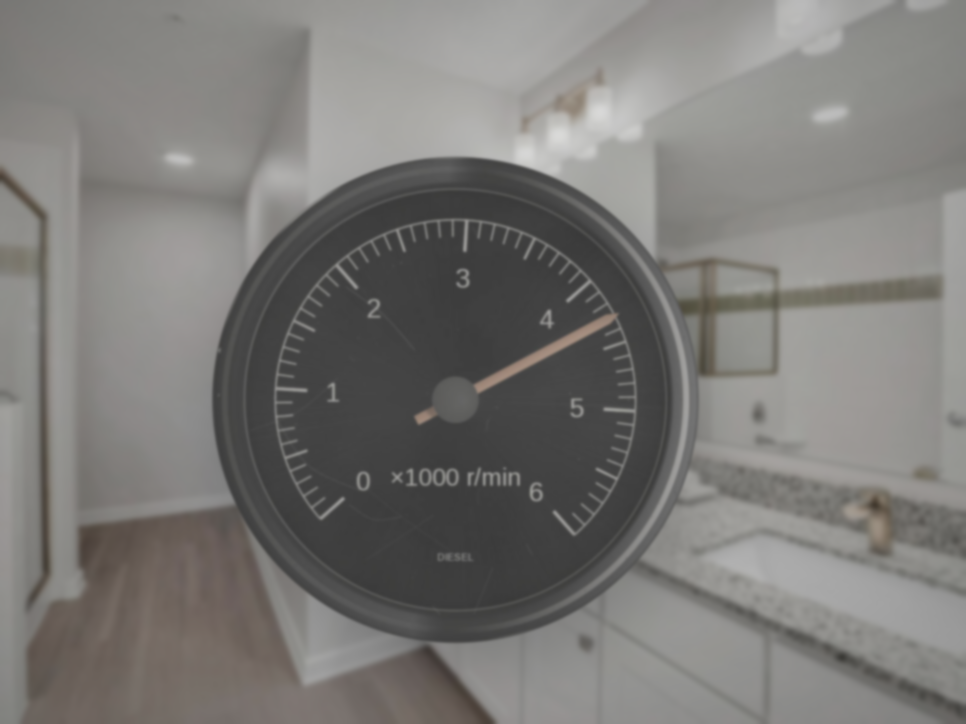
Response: 4300 (rpm)
